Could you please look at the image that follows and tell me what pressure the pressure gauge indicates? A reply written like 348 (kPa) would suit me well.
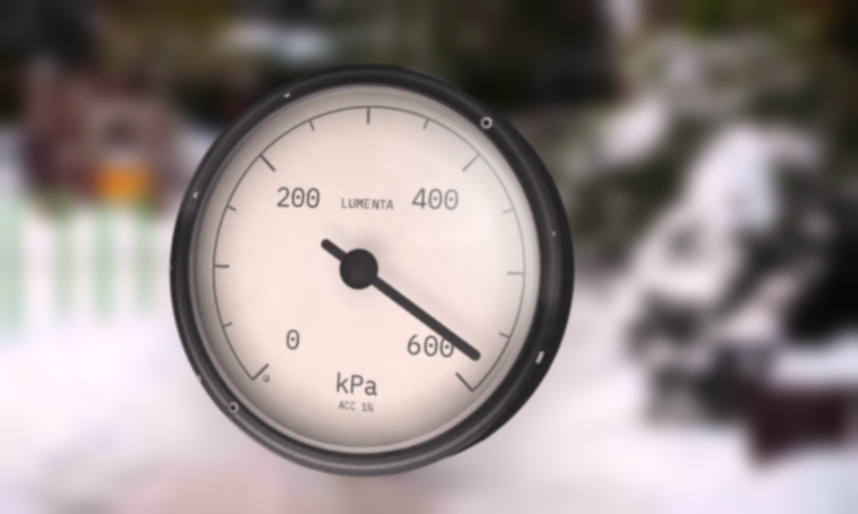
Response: 575 (kPa)
